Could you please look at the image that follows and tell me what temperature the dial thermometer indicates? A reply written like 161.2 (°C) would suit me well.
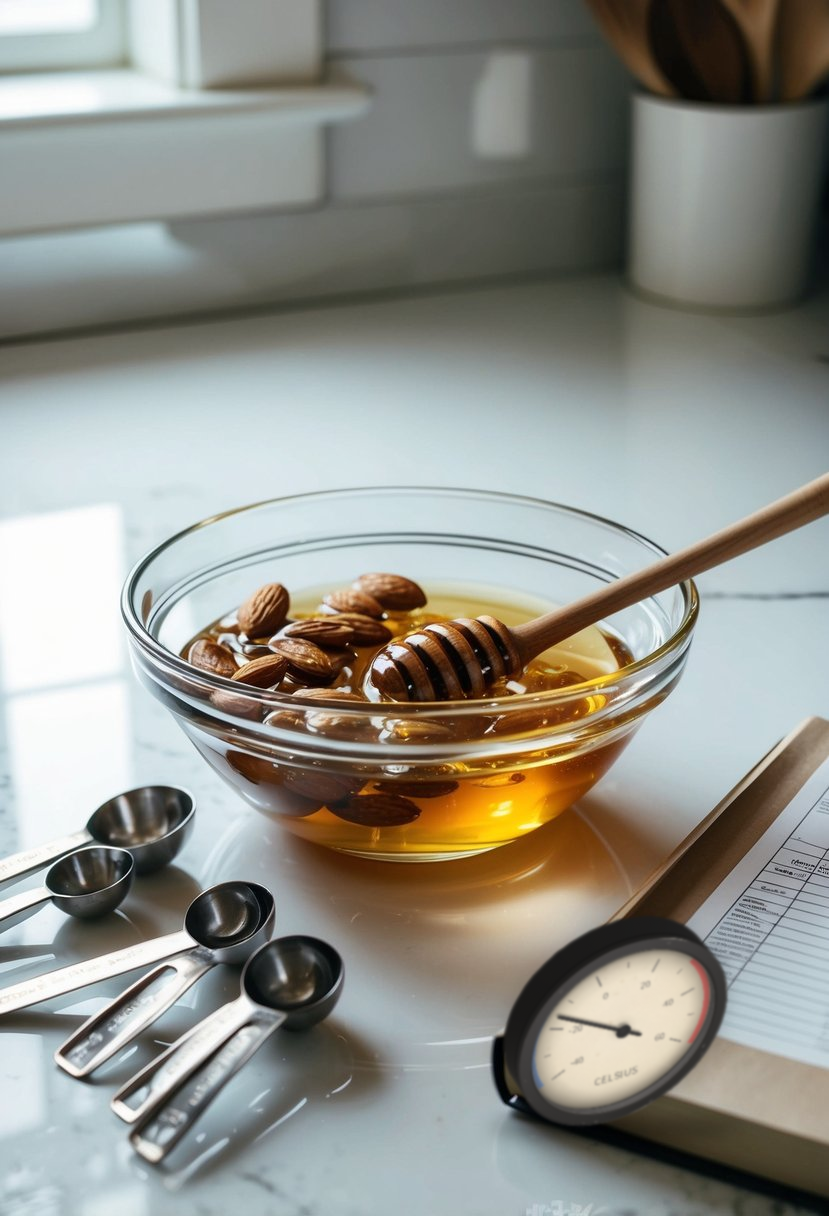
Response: -15 (°C)
